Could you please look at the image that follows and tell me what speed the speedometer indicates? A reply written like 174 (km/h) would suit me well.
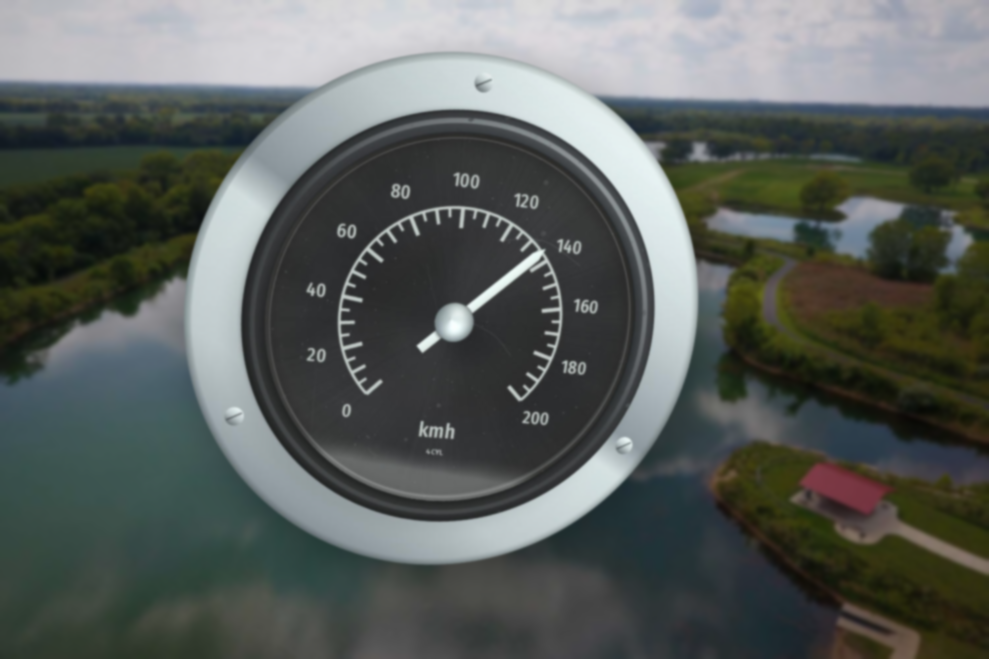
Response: 135 (km/h)
